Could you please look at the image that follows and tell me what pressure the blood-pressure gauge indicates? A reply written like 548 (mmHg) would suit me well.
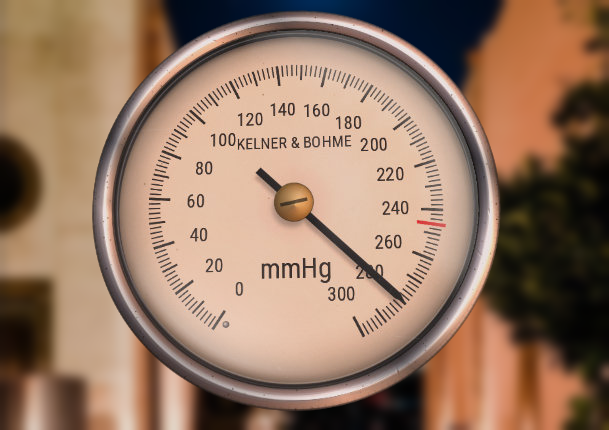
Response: 280 (mmHg)
